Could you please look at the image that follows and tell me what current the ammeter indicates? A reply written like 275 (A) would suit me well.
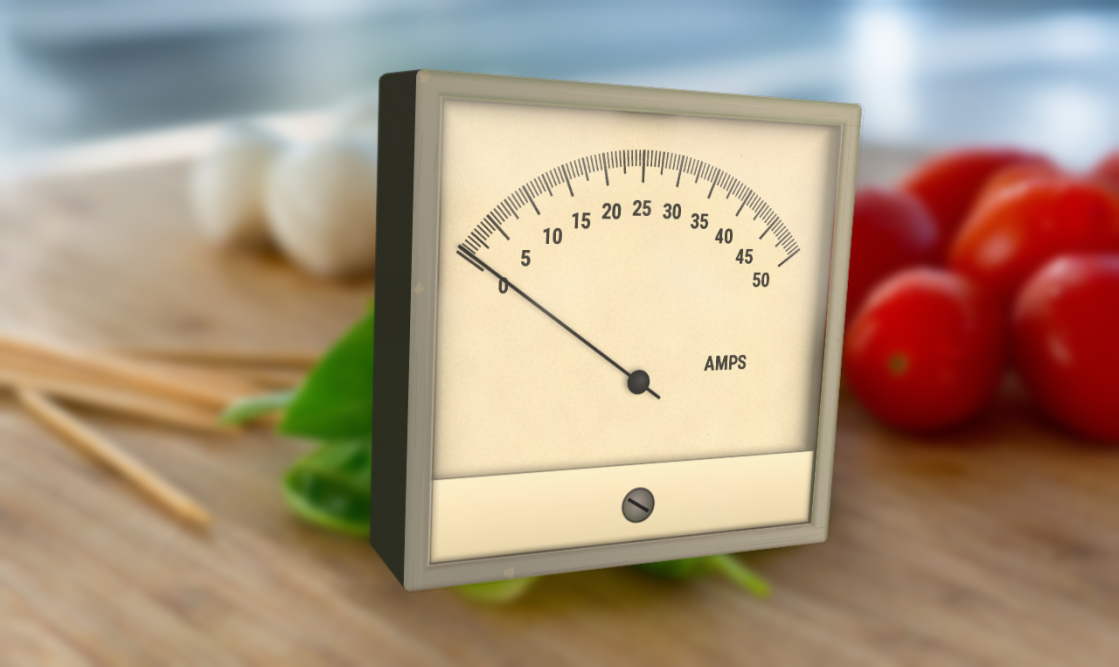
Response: 0.5 (A)
